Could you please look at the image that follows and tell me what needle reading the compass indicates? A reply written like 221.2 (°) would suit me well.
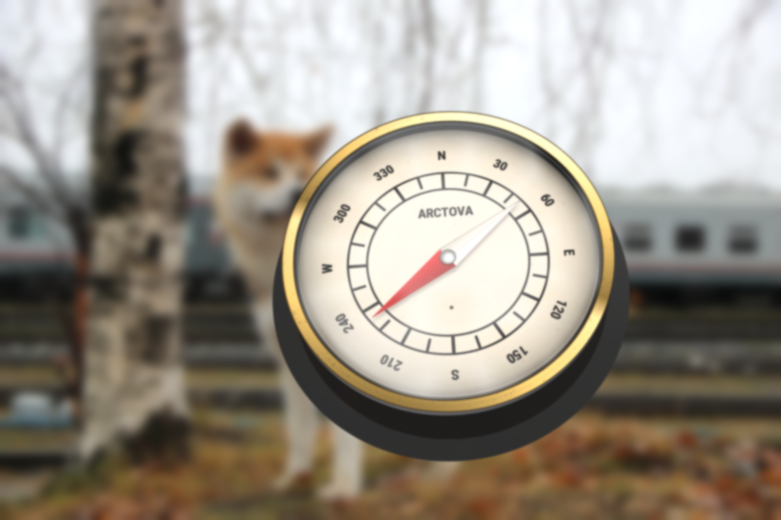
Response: 232.5 (°)
